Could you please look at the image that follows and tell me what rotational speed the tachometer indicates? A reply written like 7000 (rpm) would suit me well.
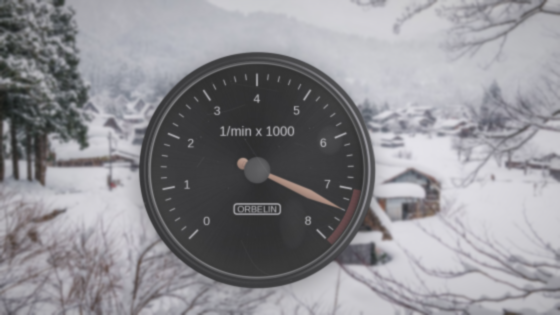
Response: 7400 (rpm)
